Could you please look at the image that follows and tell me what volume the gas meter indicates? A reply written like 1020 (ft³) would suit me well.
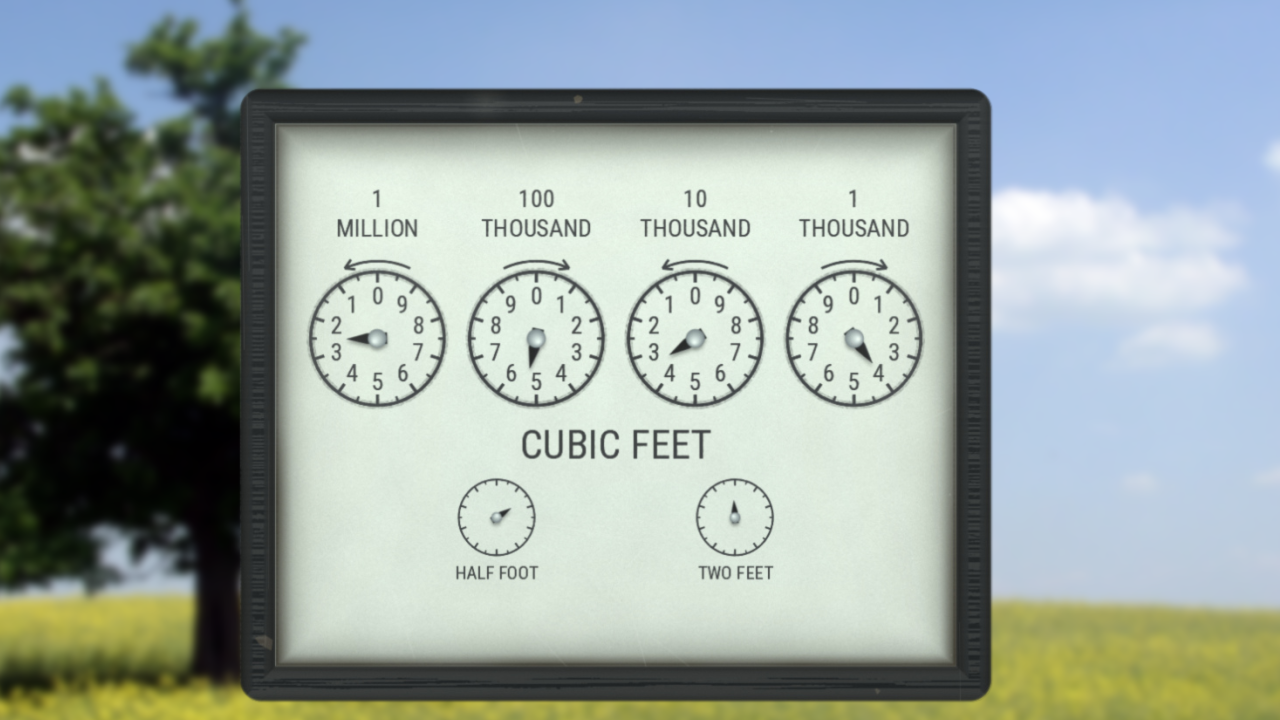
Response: 253400 (ft³)
